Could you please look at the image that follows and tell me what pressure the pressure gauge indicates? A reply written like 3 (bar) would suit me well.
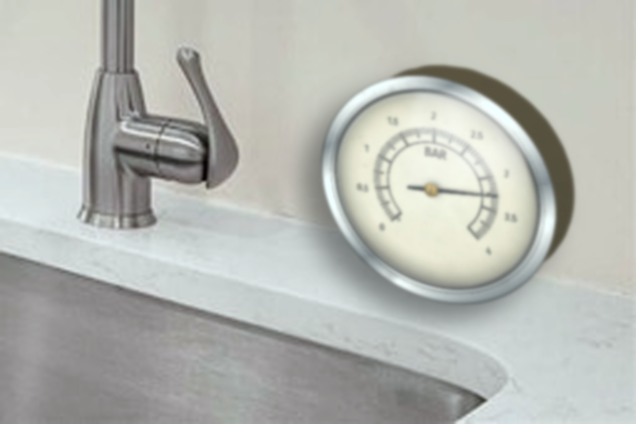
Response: 3.25 (bar)
